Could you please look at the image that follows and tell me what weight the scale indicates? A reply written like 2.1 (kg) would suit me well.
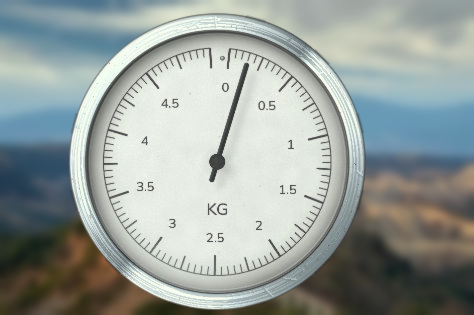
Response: 0.15 (kg)
